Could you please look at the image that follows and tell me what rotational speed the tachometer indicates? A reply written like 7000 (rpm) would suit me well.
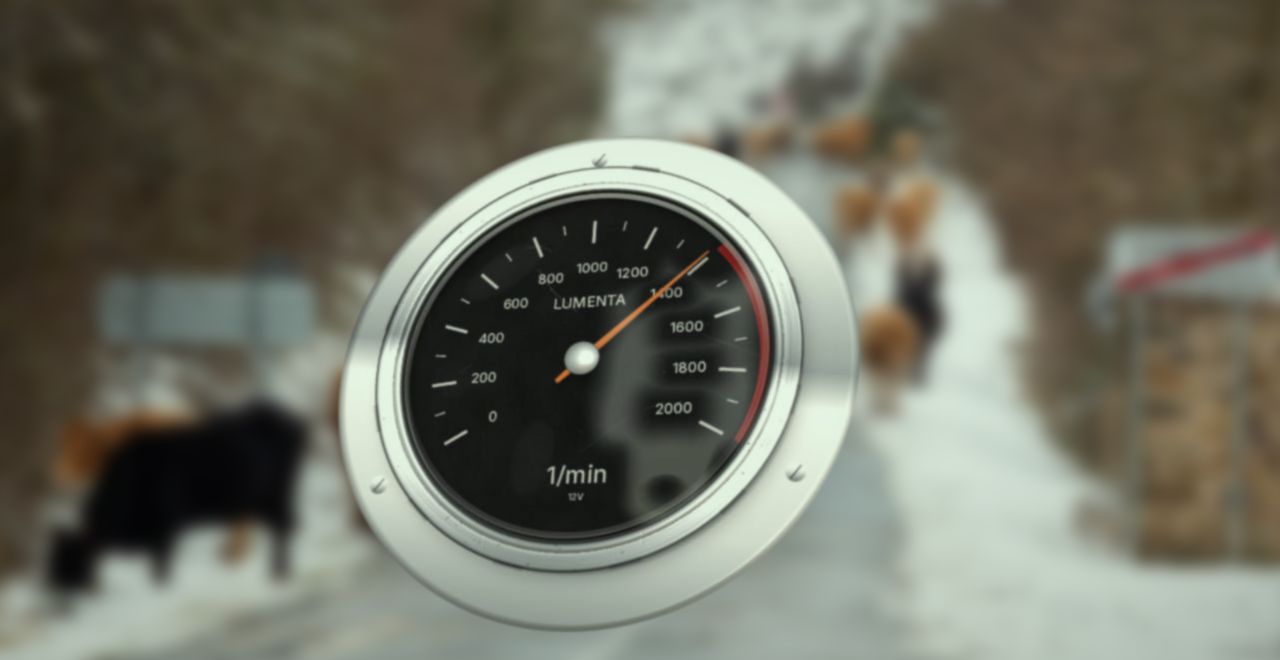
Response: 1400 (rpm)
